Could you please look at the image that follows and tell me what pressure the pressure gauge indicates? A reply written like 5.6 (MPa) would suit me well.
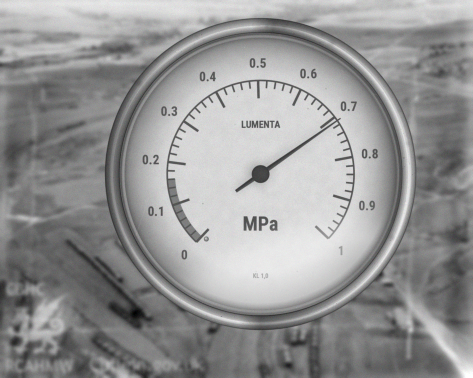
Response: 0.71 (MPa)
